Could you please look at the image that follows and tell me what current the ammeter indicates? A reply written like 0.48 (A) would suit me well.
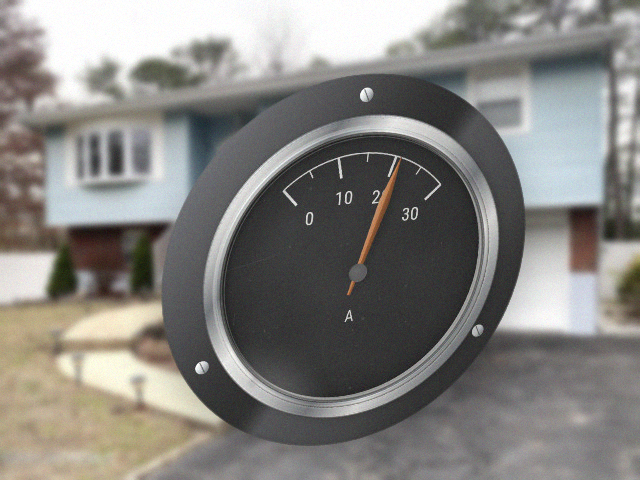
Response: 20 (A)
